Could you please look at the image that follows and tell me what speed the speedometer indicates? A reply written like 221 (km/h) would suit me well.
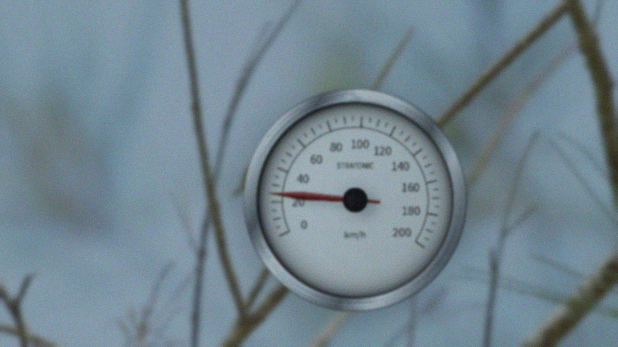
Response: 25 (km/h)
